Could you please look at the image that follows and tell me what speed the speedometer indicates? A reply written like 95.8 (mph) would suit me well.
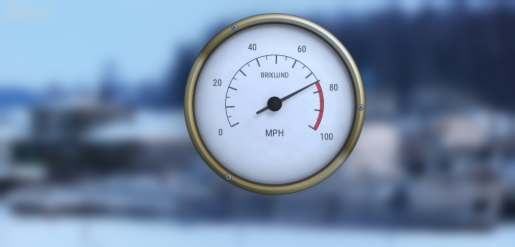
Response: 75 (mph)
